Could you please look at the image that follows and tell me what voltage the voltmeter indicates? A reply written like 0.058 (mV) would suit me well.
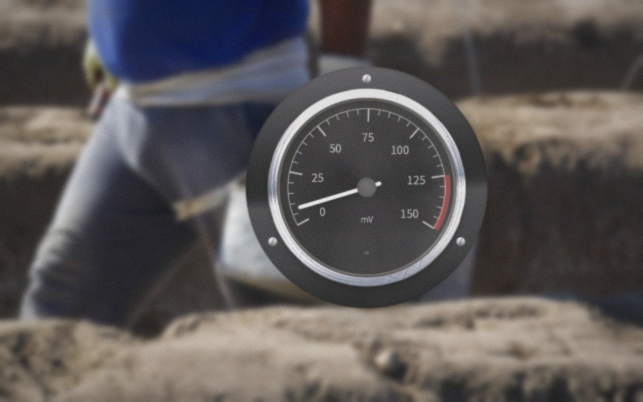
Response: 7.5 (mV)
